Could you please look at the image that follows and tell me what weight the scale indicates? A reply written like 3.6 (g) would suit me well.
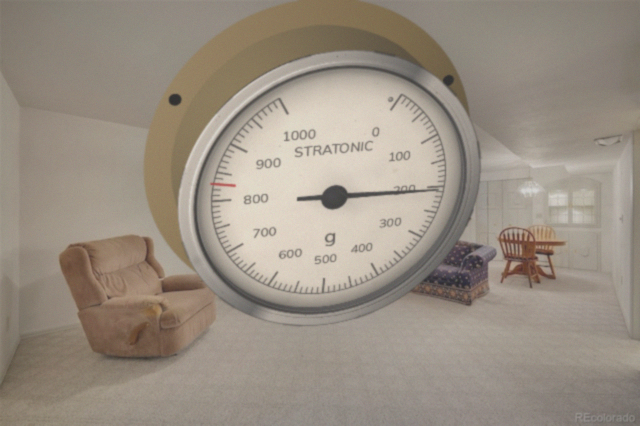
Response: 200 (g)
